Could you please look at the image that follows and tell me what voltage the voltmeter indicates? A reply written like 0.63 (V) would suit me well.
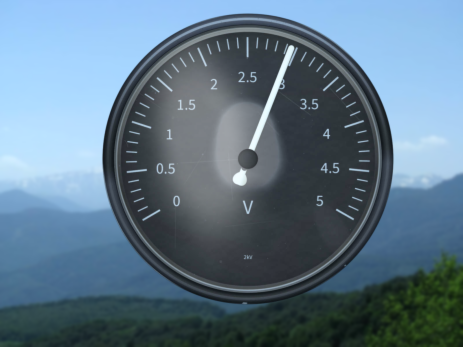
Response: 2.95 (V)
